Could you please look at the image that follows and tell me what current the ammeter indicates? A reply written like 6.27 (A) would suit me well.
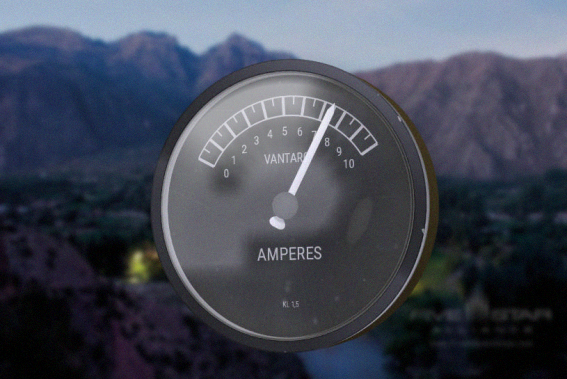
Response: 7.5 (A)
